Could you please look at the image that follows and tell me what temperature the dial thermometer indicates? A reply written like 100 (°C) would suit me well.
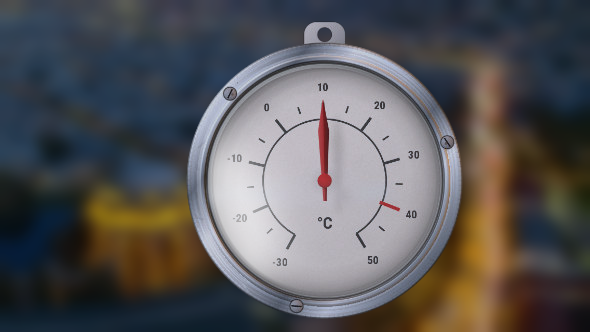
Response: 10 (°C)
